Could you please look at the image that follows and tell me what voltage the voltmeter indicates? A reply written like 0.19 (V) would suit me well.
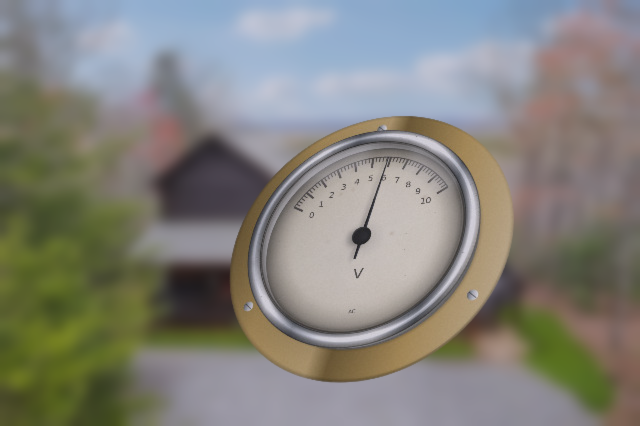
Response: 6 (V)
